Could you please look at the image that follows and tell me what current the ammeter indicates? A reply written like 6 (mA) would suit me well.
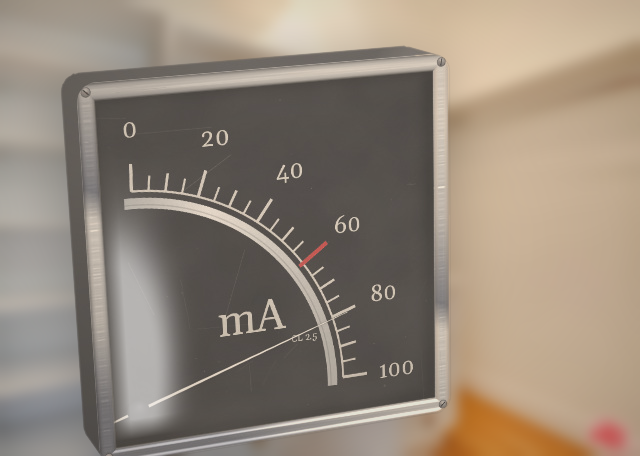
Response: 80 (mA)
